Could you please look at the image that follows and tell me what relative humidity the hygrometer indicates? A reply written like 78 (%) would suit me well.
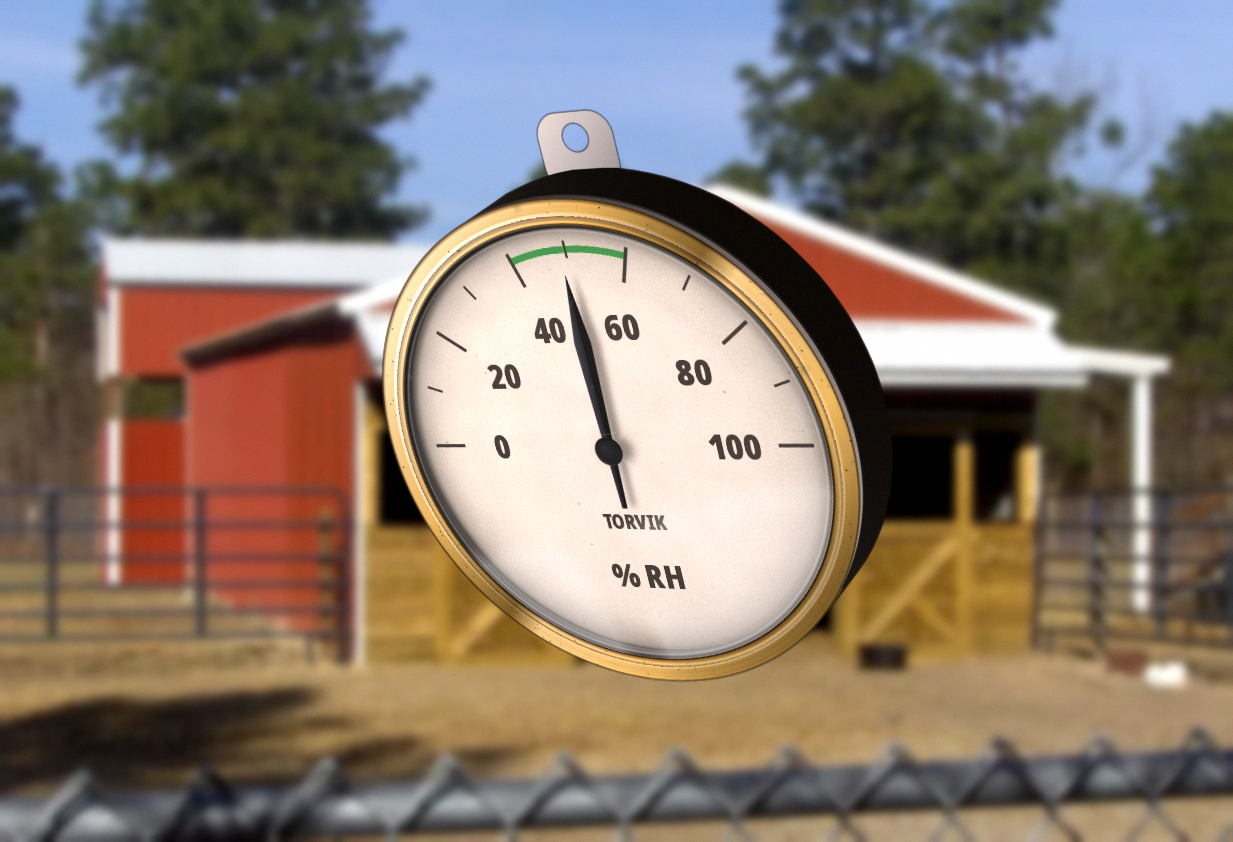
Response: 50 (%)
